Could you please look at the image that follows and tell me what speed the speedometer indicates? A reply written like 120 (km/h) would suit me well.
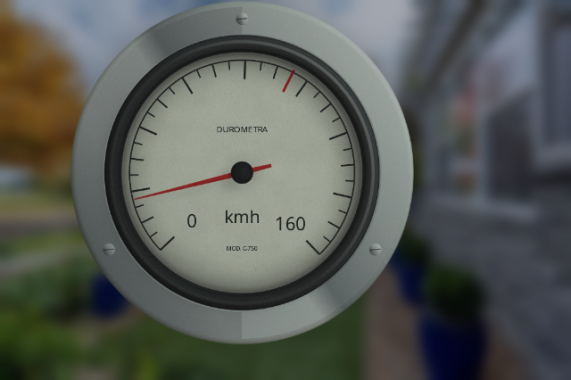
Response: 17.5 (km/h)
